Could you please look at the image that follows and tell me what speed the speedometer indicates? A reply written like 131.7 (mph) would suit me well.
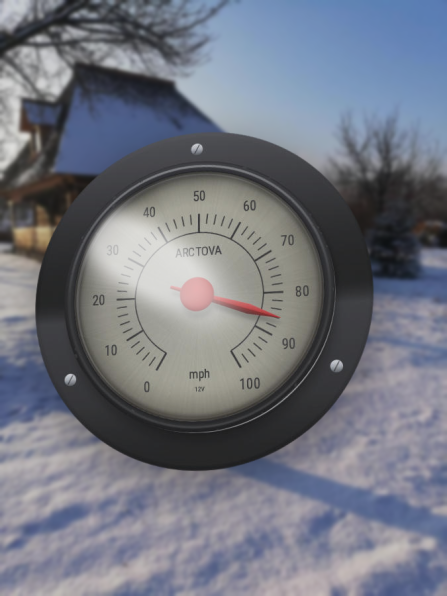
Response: 86 (mph)
